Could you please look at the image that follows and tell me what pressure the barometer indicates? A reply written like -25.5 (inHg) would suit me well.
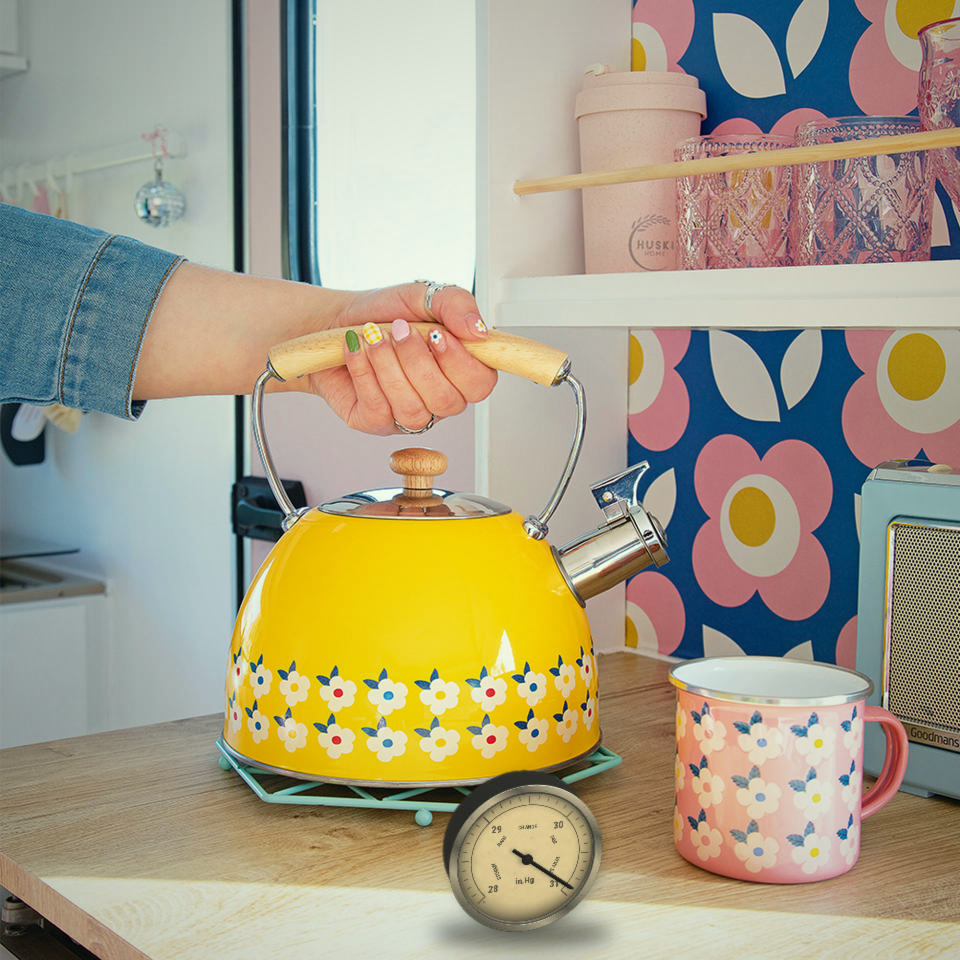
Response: 30.9 (inHg)
